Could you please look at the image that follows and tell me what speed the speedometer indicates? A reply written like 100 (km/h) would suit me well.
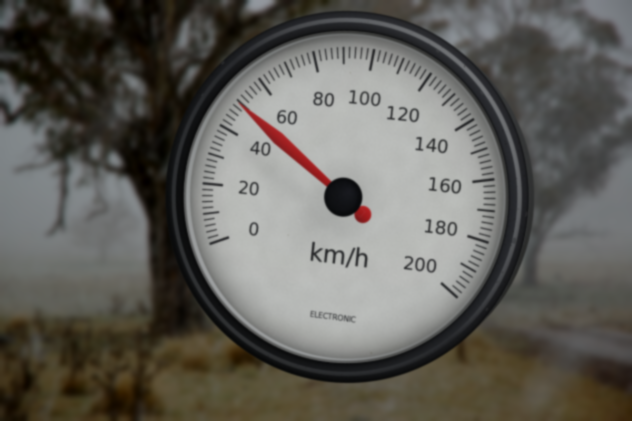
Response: 50 (km/h)
